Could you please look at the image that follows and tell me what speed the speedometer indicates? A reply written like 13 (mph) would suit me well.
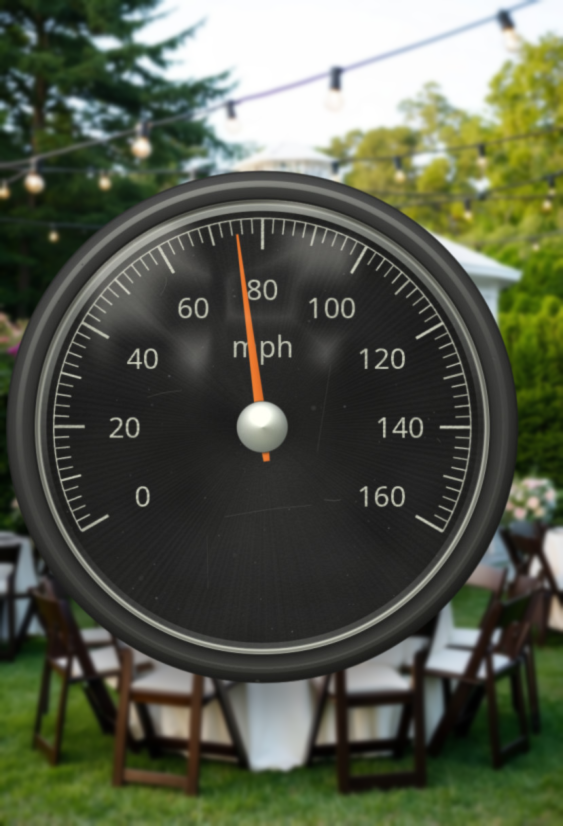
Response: 75 (mph)
